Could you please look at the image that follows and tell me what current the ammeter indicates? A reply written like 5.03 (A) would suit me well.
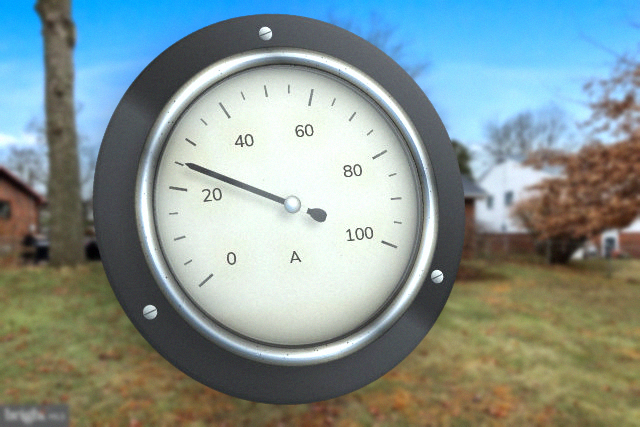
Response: 25 (A)
